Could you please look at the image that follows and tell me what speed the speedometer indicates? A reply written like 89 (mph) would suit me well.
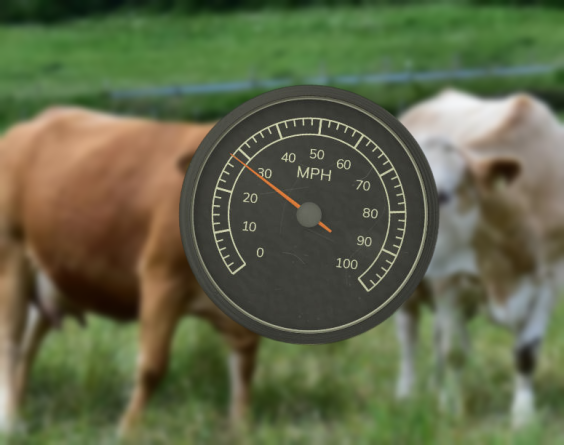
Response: 28 (mph)
